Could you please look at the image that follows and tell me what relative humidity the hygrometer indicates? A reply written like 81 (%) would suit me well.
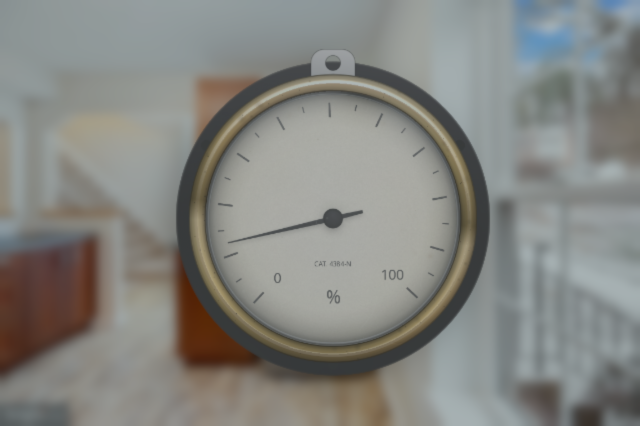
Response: 12.5 (%)
